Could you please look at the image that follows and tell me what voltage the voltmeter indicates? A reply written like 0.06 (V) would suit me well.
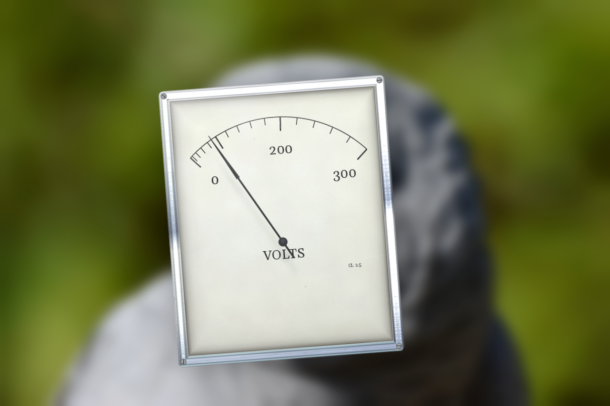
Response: 90 (V)
